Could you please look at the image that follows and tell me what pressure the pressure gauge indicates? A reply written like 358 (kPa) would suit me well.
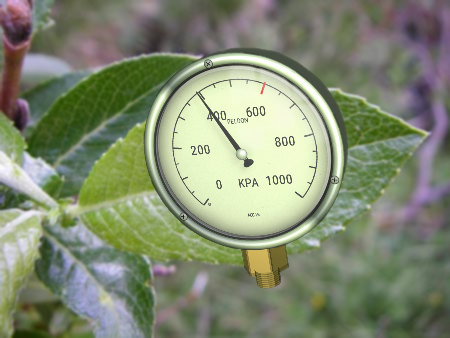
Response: 400 (kPa)
